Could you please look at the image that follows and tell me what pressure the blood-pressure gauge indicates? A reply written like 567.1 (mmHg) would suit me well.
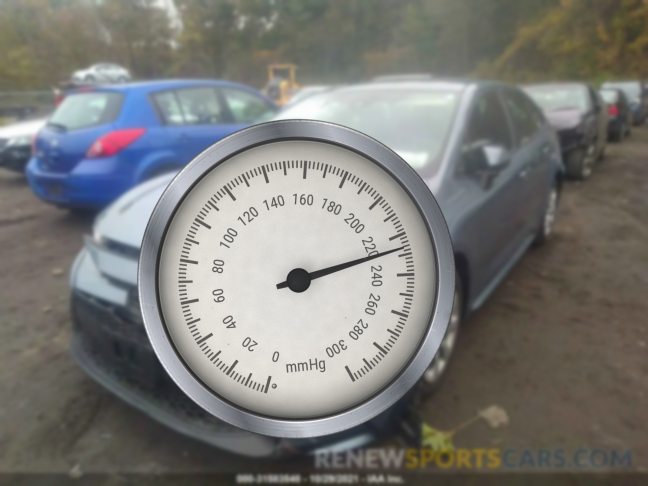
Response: 226 (mmHg)
